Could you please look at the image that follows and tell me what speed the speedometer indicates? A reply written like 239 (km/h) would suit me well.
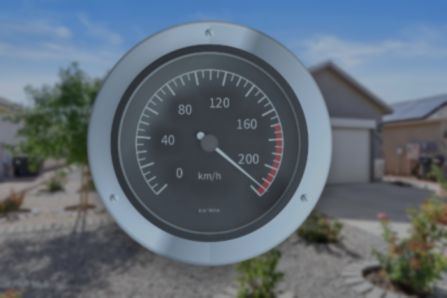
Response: 215 (km/h)
